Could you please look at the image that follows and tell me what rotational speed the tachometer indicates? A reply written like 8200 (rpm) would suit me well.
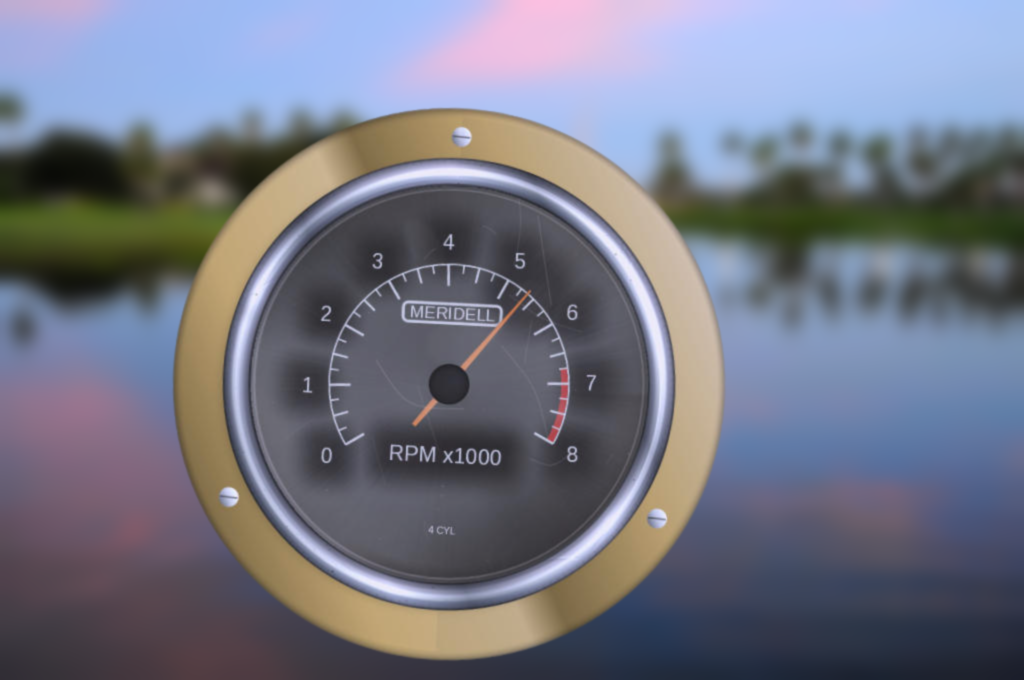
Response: 5375 (rpm)
